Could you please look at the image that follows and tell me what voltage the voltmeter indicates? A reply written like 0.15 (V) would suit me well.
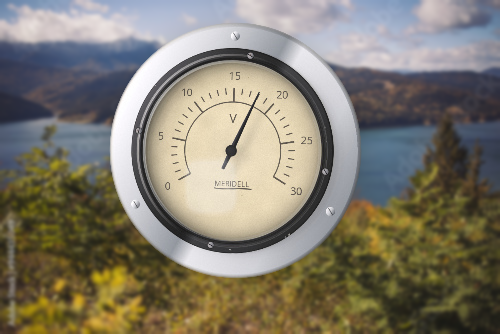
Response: 18 (V)
